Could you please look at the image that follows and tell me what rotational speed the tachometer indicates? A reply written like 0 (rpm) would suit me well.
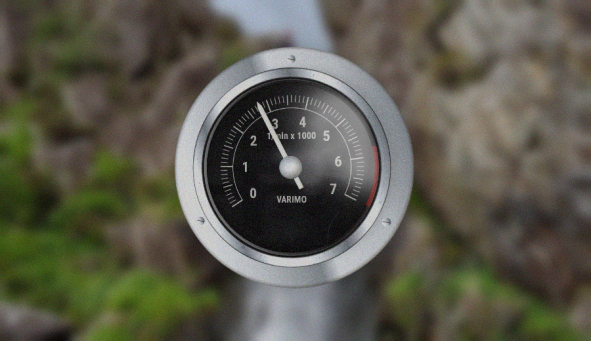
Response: 2800 (rpm)
